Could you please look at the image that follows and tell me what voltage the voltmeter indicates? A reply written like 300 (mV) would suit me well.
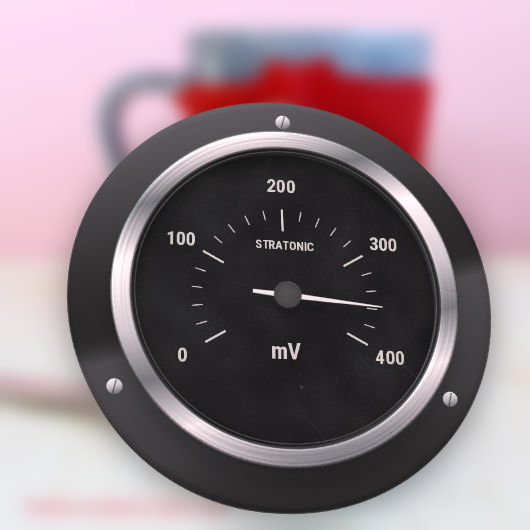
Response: 360 (mV)
